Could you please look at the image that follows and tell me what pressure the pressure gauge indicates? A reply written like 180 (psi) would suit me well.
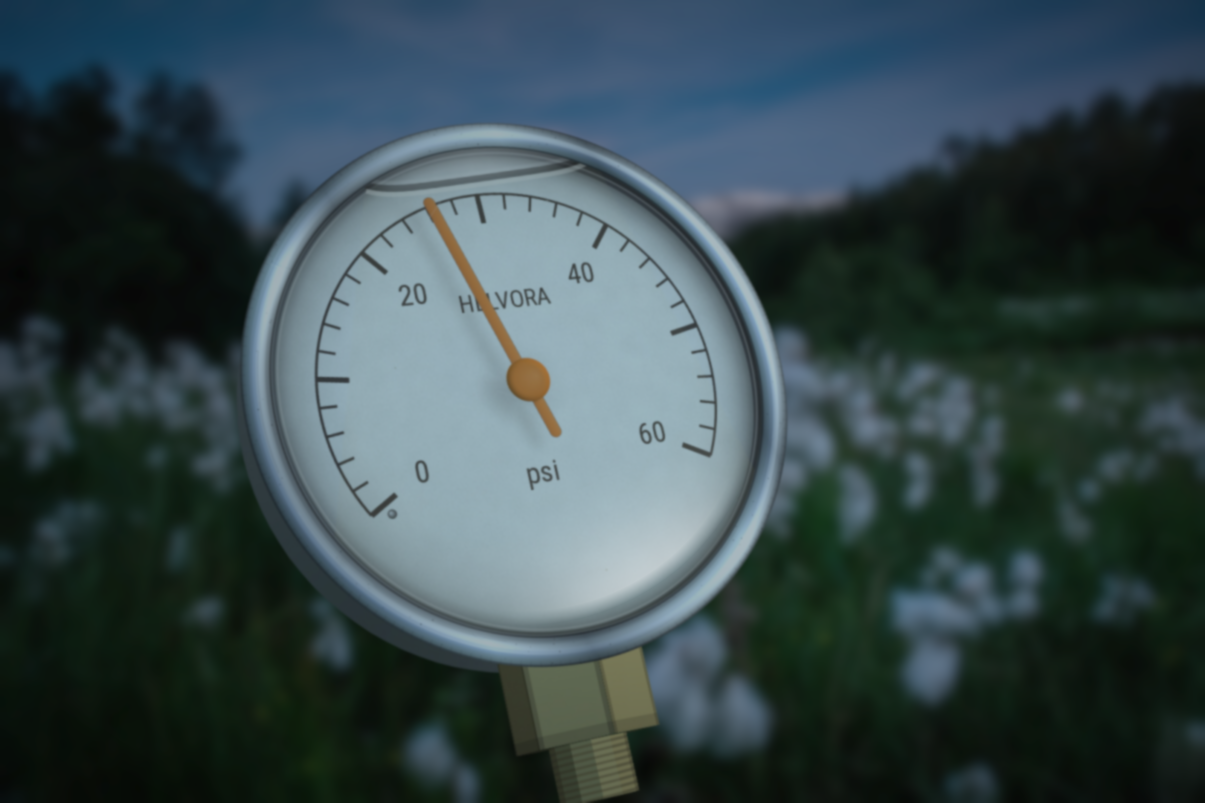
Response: 26 (psi)
